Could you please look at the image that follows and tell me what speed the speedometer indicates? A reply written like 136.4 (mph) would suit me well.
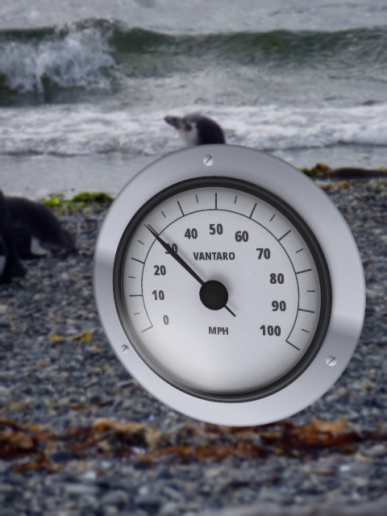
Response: 30 (mph)
